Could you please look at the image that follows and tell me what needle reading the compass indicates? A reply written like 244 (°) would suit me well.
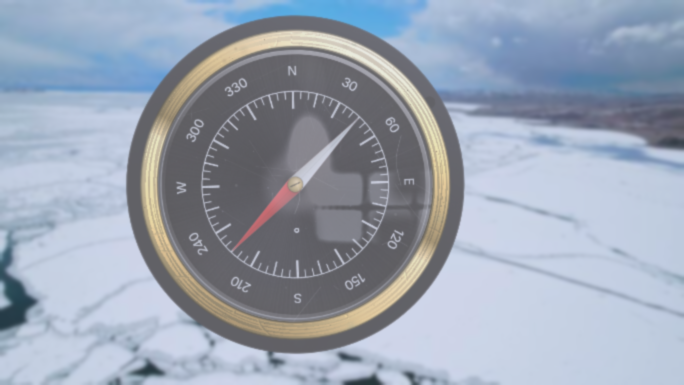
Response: 225 (°)
